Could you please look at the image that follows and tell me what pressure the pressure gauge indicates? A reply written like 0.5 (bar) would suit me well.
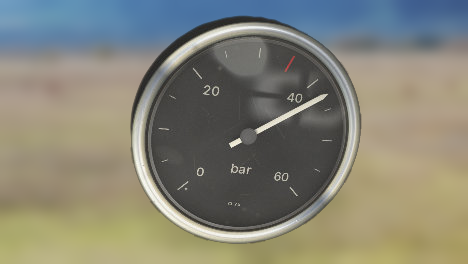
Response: 42.5 (bar)
